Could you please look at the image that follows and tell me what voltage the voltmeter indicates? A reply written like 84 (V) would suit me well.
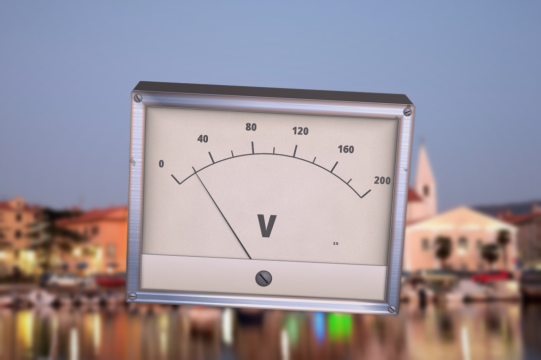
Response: 20 (V)
